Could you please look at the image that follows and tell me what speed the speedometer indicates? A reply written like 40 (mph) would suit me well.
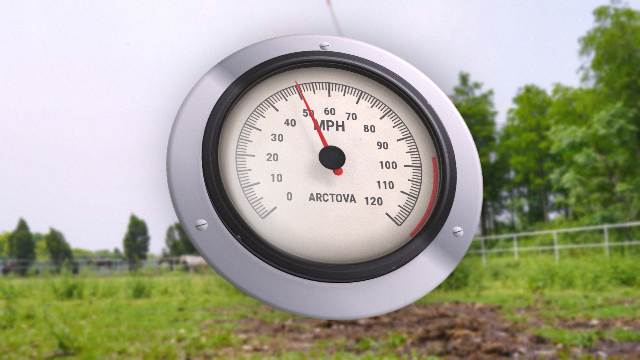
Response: 50 (mph)
